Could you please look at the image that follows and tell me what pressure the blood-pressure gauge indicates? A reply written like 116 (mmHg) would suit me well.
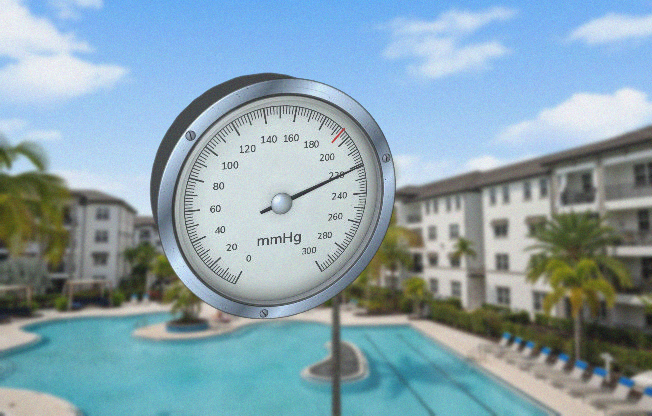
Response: 220 (mmHg)
